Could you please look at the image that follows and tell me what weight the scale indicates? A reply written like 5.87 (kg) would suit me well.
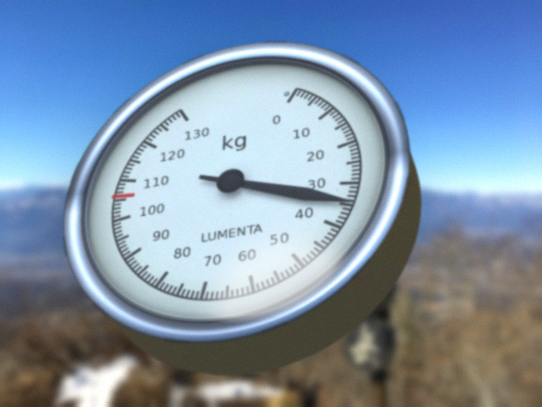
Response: 35 (kg)
